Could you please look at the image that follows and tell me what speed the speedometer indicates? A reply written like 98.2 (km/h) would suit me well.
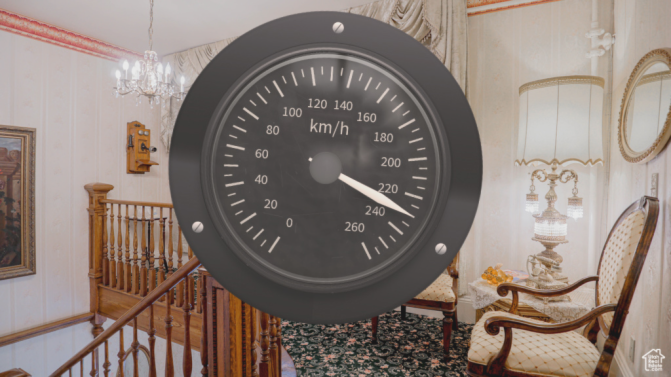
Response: 230 (km/h)
